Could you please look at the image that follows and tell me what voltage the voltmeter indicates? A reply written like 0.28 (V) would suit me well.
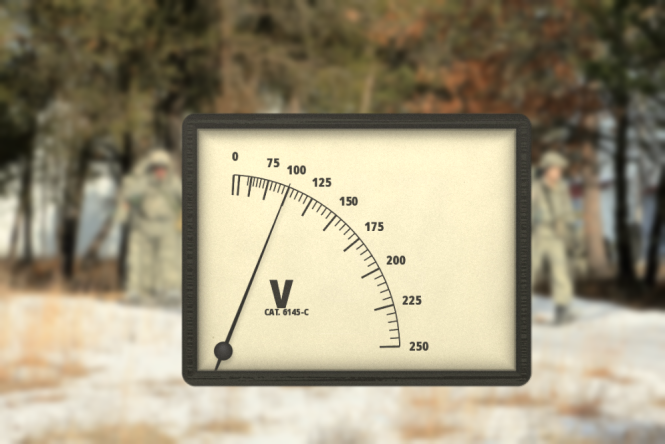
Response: 100 (V)
